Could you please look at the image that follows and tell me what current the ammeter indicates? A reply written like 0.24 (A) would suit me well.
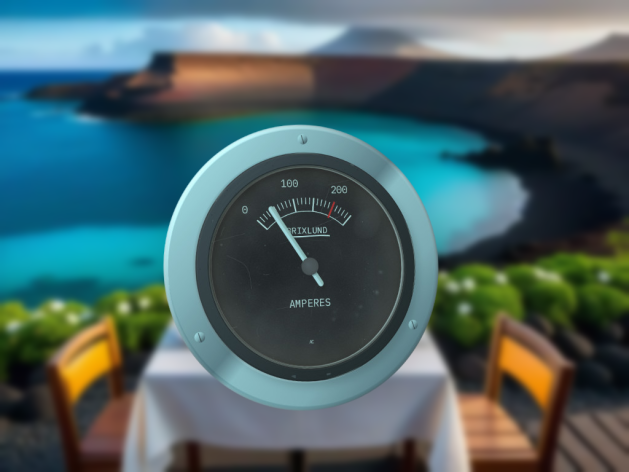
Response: 40 (A)
